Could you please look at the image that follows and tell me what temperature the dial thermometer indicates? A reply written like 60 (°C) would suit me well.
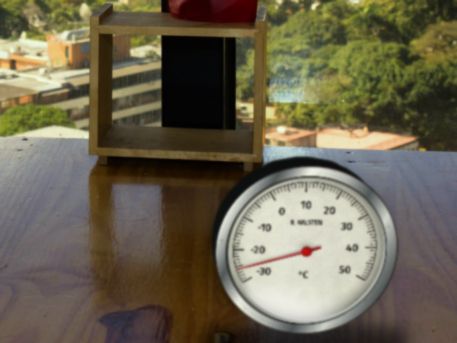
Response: -25 (°C)
